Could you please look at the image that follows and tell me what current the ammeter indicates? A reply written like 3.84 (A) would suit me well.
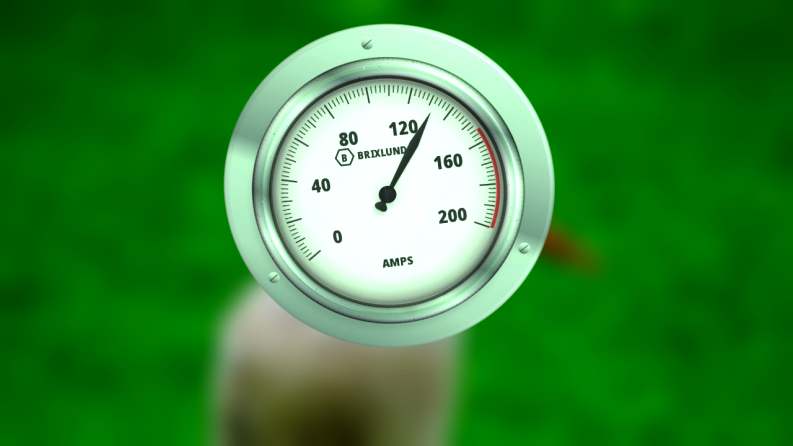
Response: 132 (A)
